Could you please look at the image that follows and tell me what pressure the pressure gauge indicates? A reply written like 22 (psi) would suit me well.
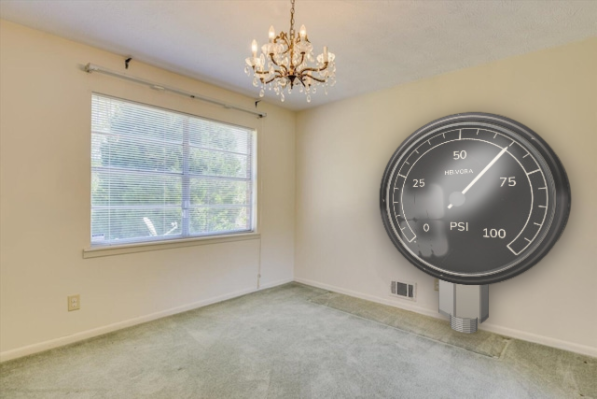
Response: 65 (psi)
